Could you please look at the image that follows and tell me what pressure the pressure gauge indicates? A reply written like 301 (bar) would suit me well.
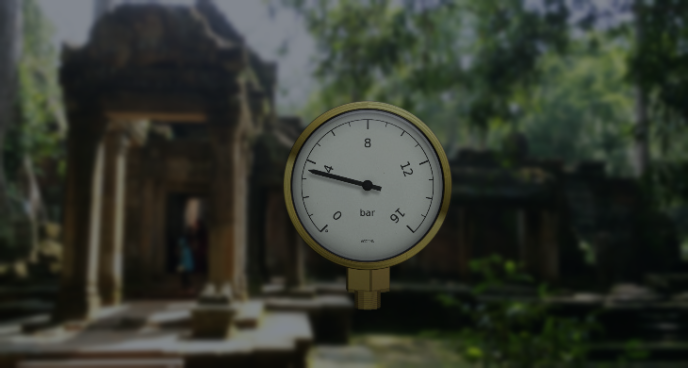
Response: 3.5 (bar)
